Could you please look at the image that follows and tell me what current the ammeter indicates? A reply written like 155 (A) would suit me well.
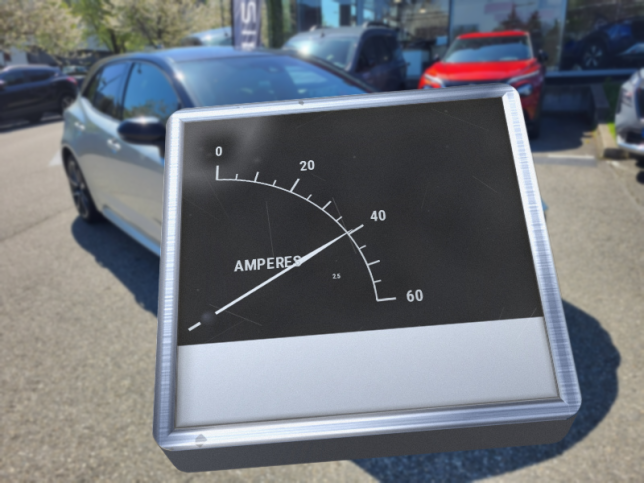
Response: 40 (A)
